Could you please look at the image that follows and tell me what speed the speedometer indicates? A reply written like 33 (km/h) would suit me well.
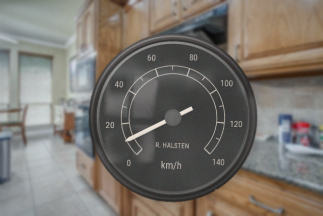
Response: 10 (km/h)
